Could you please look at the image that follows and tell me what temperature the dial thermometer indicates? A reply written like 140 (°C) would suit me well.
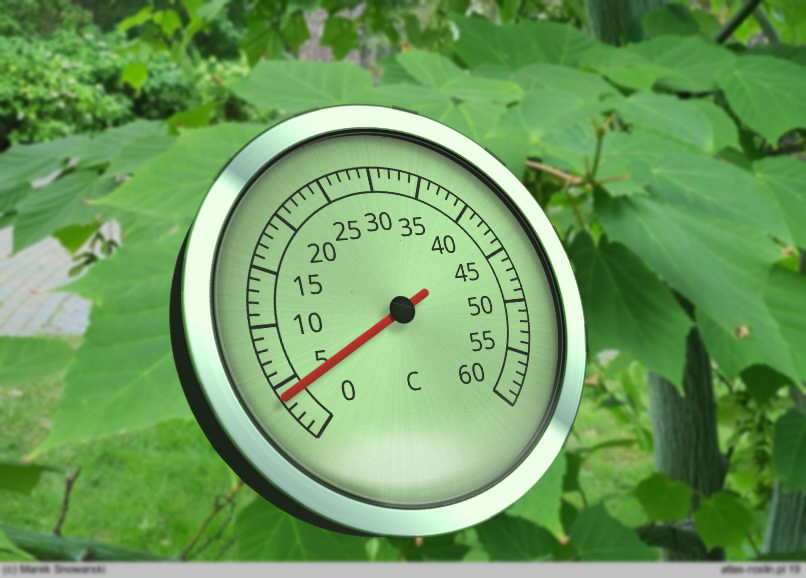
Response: 4 (°C)
